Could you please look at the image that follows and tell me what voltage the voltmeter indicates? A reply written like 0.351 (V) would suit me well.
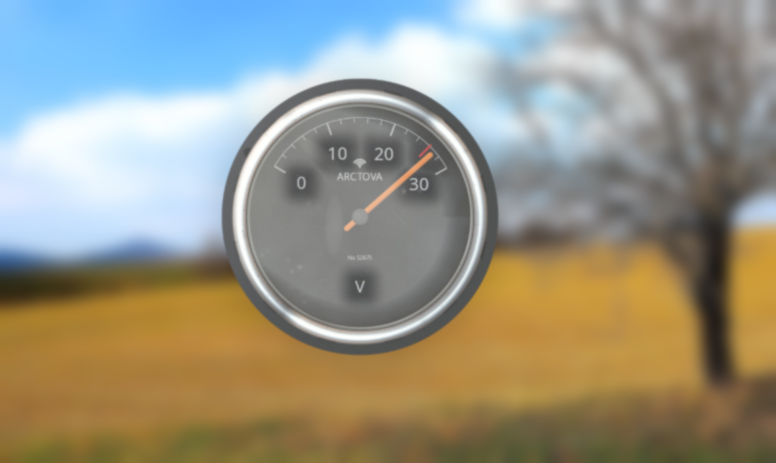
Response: 27 (V)
